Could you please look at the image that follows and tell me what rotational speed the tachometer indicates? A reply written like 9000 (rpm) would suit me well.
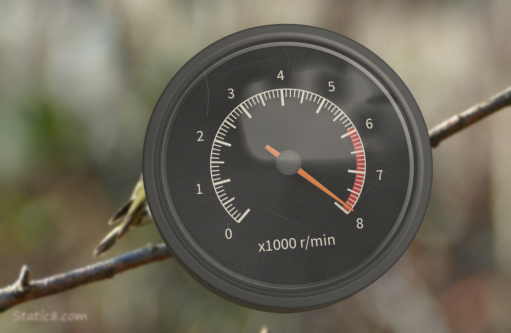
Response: 7900 (rpm)
